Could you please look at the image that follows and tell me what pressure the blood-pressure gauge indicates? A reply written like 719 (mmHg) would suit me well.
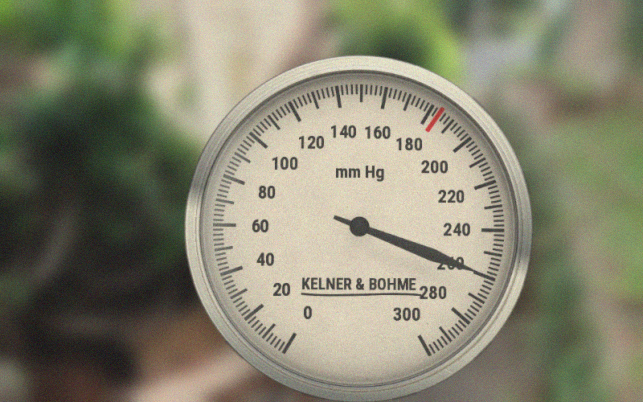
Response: 260 (mmHg)
